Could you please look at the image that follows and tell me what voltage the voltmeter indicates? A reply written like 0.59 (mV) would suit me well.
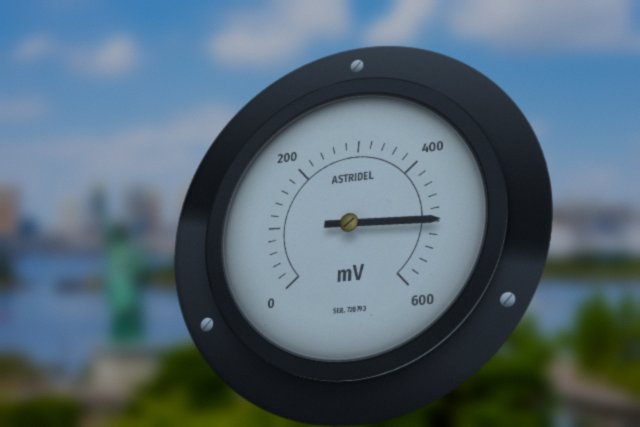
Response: 500 (mV)
